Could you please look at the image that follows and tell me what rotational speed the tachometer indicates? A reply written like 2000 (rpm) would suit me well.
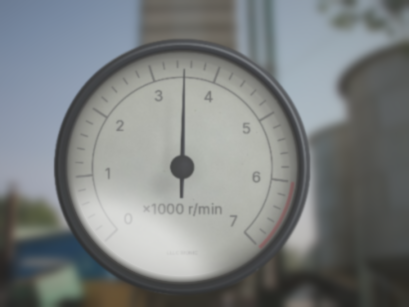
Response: 3500 (rpm)
